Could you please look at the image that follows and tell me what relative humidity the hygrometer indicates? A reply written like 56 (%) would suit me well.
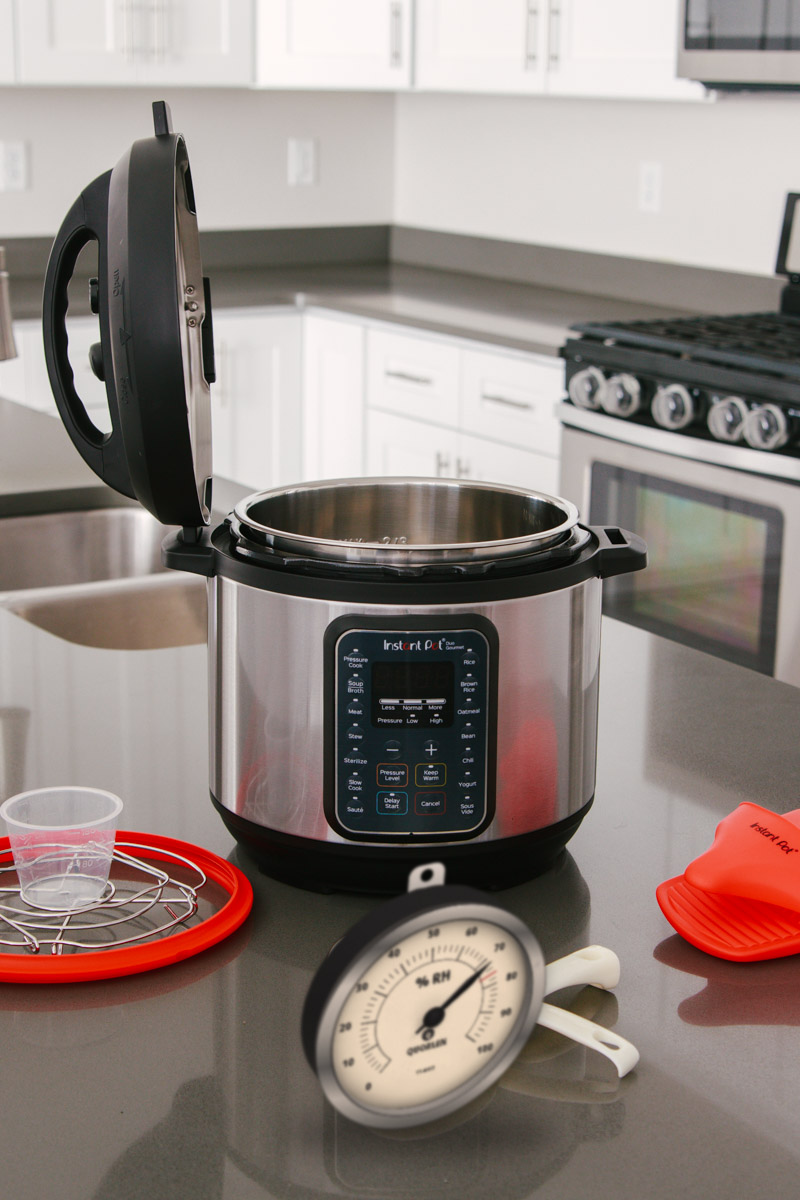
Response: 70 (%)
